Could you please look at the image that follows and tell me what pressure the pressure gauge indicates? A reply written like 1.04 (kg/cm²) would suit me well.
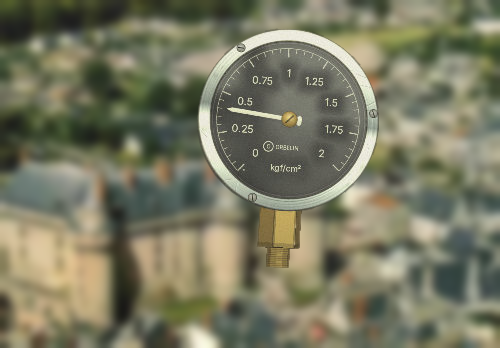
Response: 0.4 (kg/cm²)
